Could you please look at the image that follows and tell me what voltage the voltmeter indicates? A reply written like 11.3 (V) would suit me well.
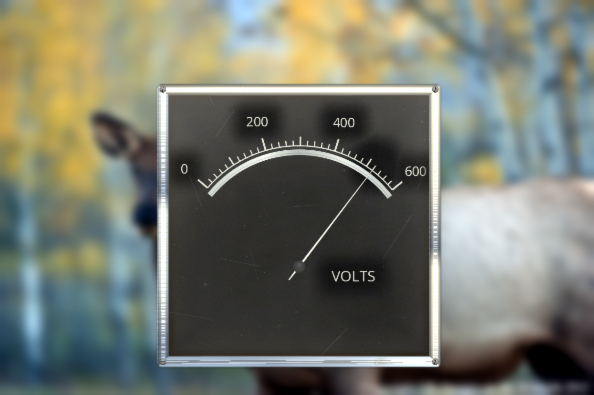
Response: 520 (V)
